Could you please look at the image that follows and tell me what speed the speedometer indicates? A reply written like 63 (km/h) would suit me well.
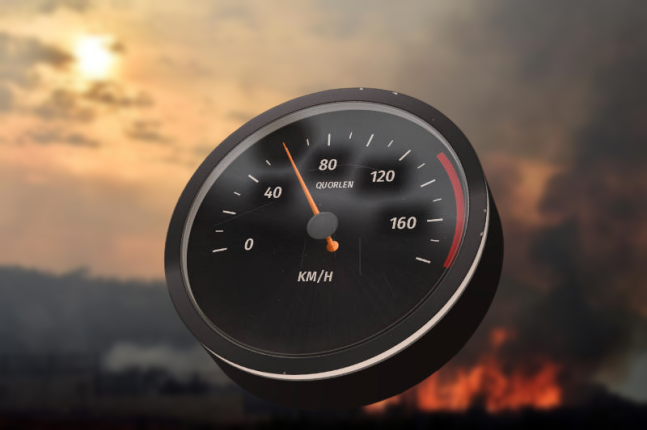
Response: 60 (km/h)
